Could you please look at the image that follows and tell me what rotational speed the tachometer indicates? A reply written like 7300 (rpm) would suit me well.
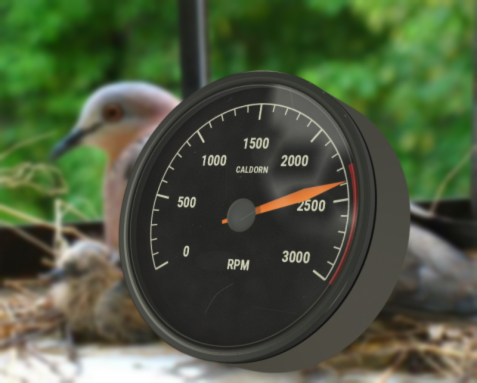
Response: 2400 (rpm)
